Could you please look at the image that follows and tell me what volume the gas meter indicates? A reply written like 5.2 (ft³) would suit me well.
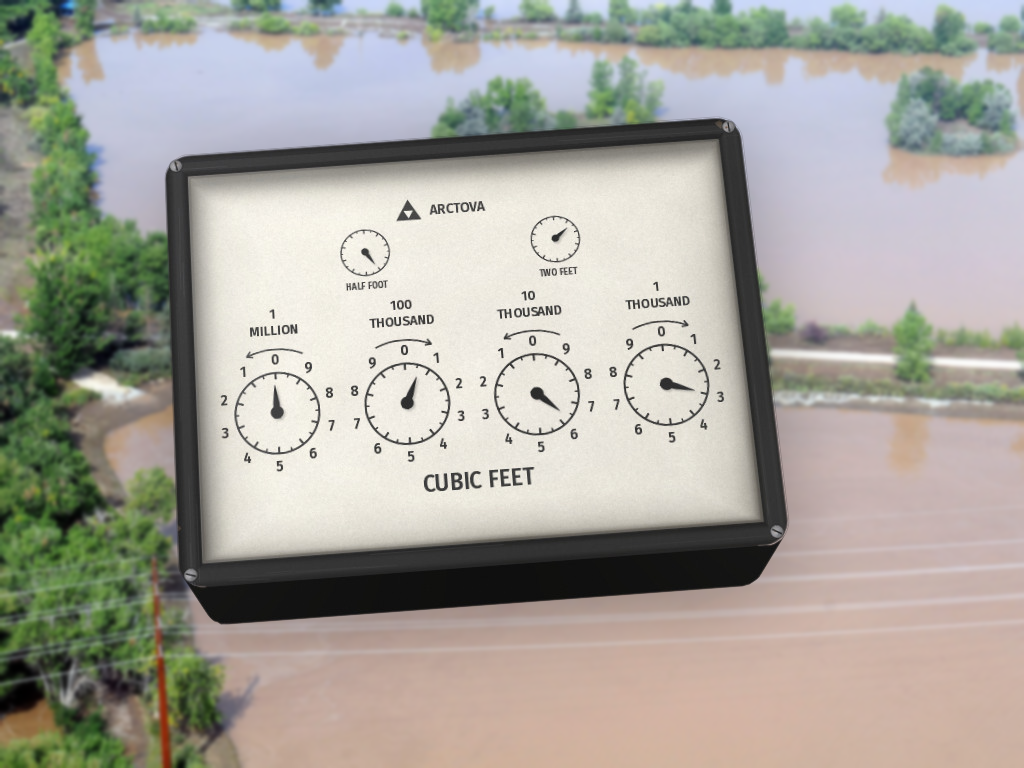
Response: 6300 (ft³)
